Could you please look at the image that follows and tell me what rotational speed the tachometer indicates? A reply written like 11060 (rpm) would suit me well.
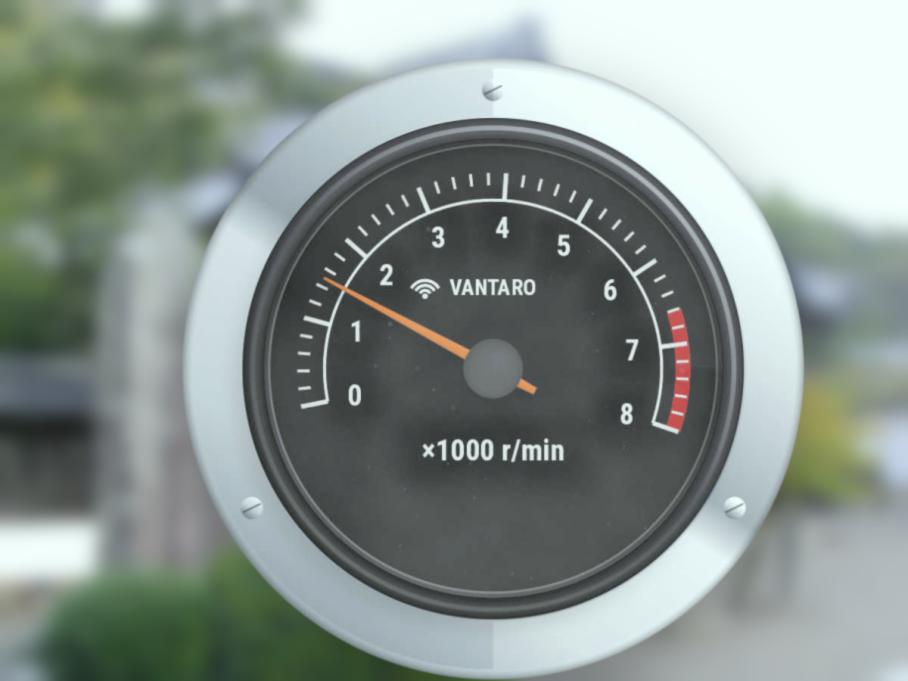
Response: 1500 (rpm)
